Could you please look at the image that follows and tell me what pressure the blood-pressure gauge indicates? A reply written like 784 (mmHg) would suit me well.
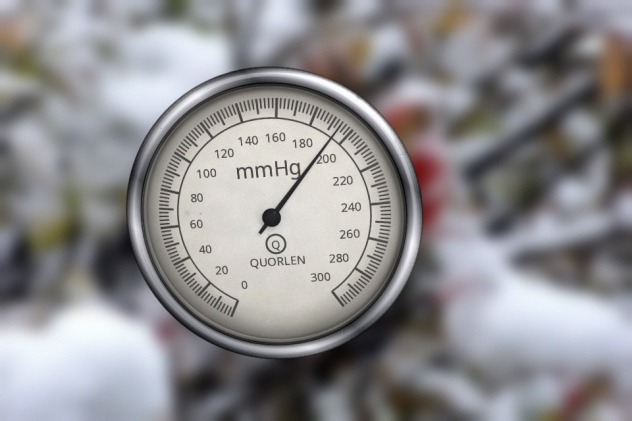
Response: 194 (mmHg)
